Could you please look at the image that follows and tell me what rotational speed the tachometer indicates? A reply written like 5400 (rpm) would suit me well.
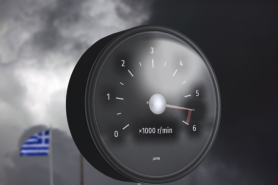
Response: 5500 (rpm)
